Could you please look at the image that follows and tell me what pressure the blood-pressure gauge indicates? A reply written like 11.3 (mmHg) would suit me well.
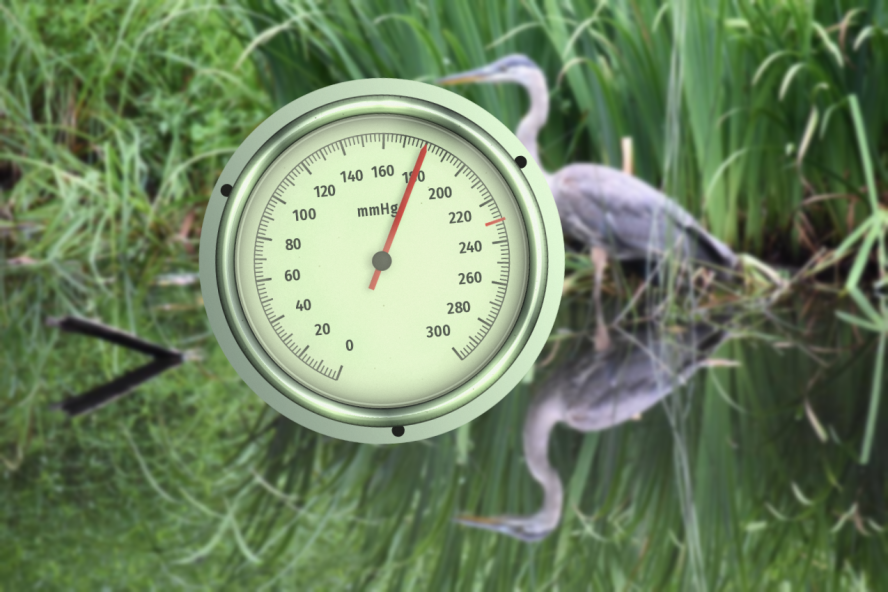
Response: 180 (mmHg)
